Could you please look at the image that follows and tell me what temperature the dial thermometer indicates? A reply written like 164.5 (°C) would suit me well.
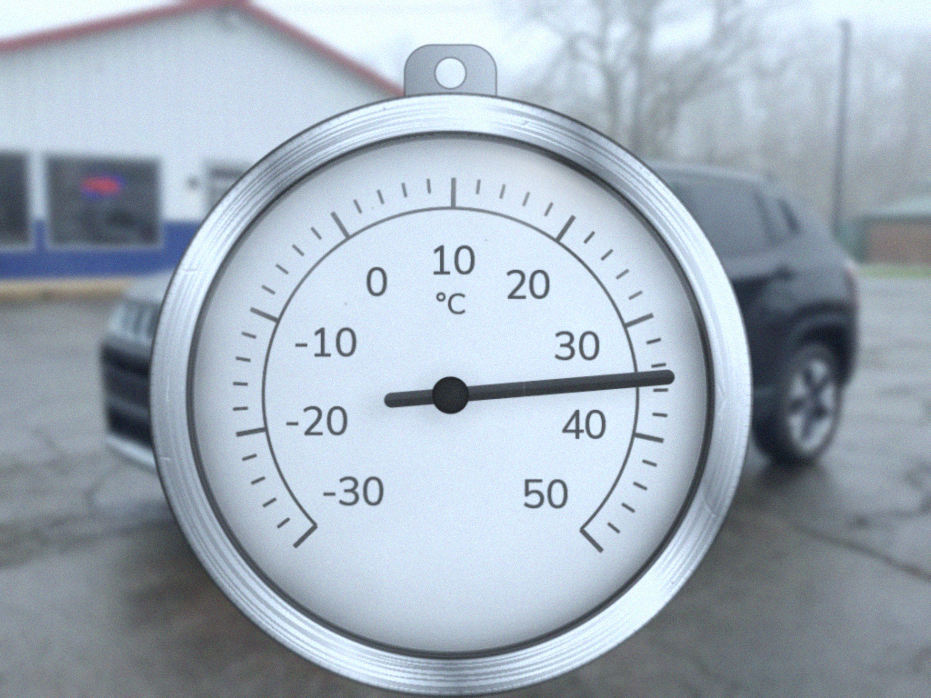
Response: 35 (°C)
